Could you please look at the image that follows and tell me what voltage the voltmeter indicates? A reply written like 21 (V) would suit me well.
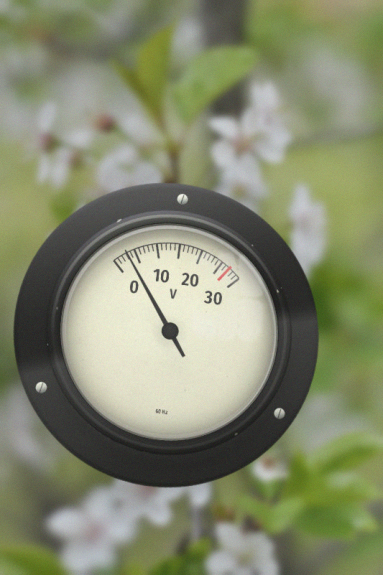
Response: 3 (V)
